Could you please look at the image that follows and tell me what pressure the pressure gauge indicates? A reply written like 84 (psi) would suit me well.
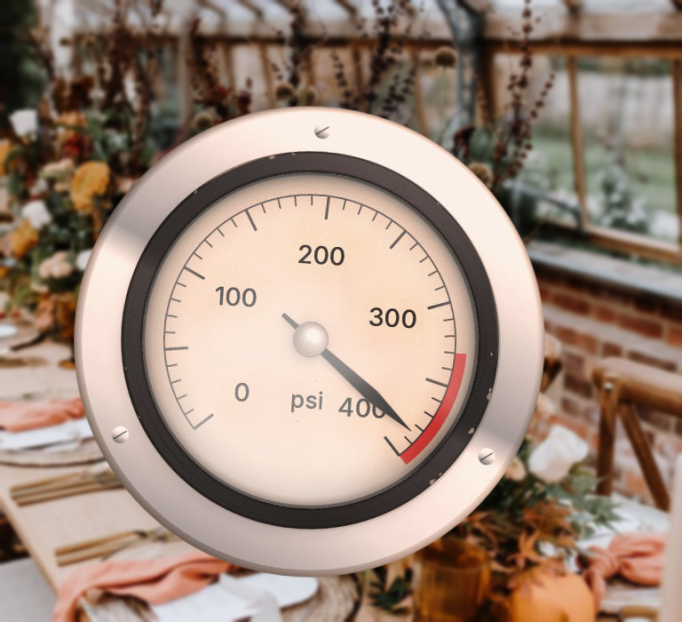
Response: 385 (psi)
